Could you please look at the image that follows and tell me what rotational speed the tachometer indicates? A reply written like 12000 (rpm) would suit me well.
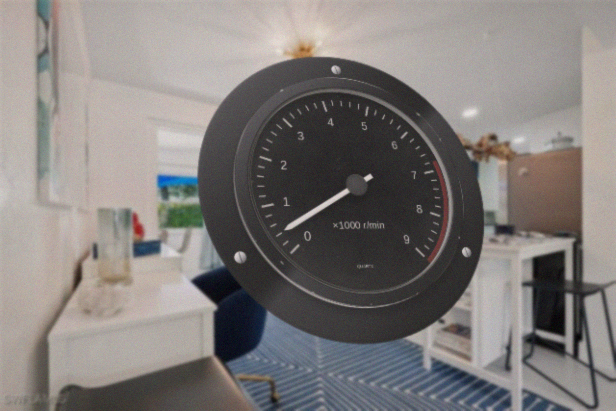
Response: 400 (rpm)
